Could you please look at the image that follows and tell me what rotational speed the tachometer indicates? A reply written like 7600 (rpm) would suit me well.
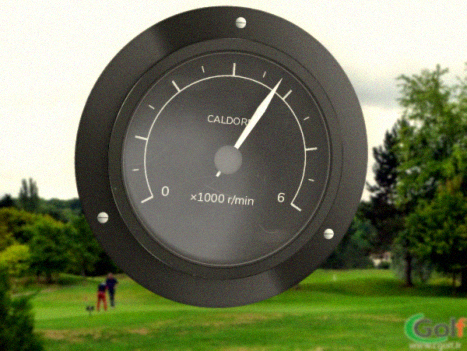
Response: 3750 (rpm)
